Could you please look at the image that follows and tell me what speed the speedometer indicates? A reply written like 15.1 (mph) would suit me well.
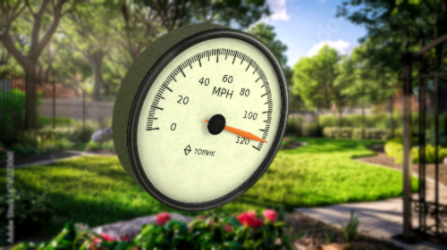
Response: 115 (mph)
